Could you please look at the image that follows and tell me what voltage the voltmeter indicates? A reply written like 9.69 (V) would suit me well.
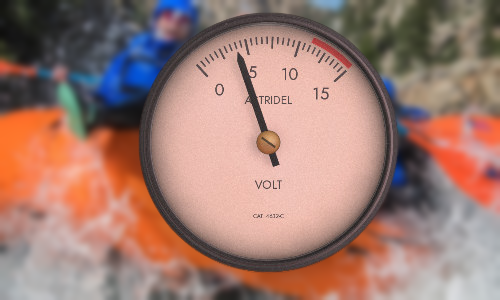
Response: 4 (V)
